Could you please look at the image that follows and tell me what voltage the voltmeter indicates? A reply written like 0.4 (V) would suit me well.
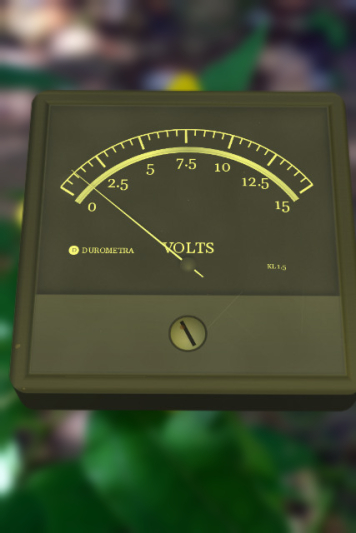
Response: 1 (V)
